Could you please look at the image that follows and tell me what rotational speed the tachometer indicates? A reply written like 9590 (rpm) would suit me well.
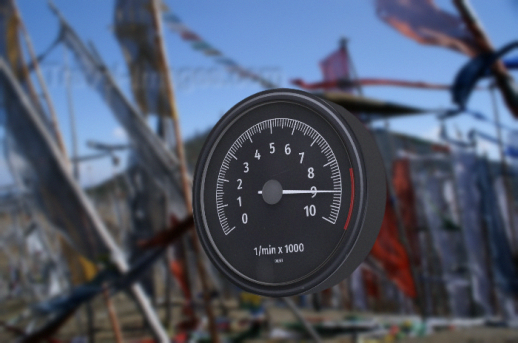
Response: 9000 (rpm)
